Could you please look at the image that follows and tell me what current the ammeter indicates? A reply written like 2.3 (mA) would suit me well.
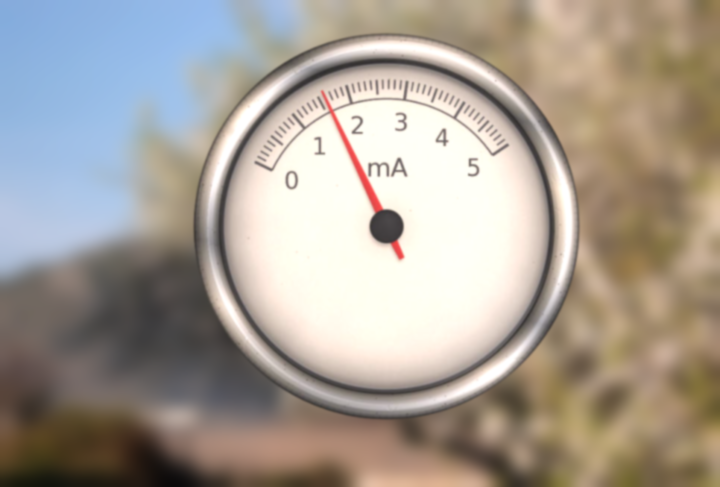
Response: 1.6 (mA)
